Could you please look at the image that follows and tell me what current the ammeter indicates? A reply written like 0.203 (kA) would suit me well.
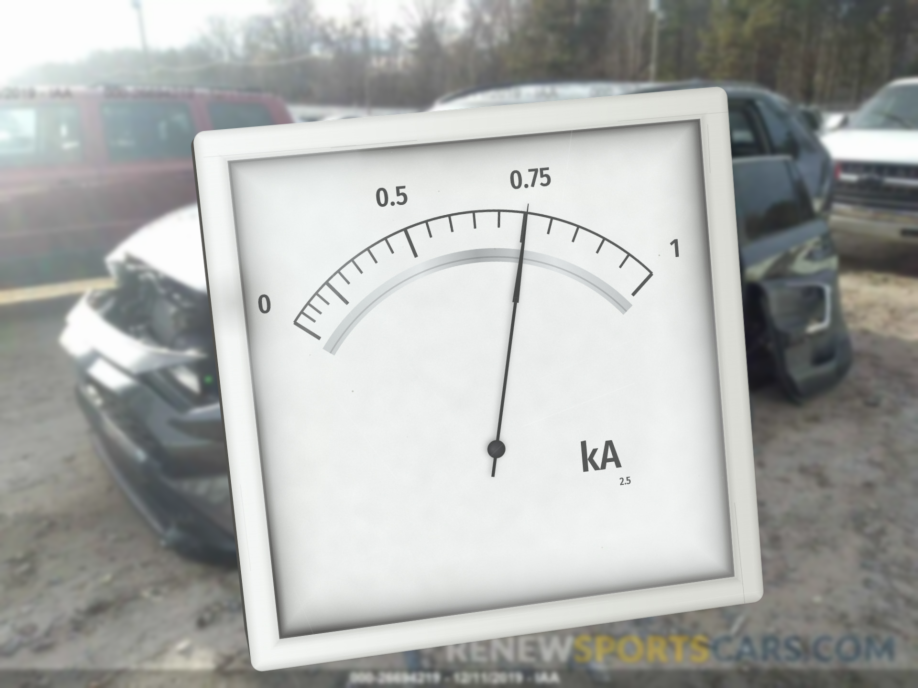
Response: 0.75 (kA)
